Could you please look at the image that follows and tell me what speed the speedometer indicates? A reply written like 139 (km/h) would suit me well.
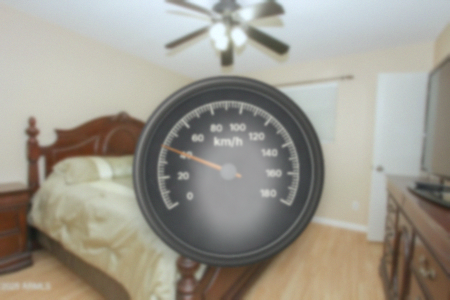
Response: 40 (km/h)
